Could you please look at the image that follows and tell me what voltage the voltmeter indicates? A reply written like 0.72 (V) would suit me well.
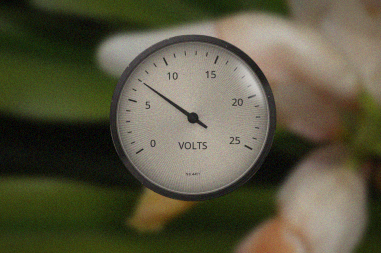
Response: 7 (V)
